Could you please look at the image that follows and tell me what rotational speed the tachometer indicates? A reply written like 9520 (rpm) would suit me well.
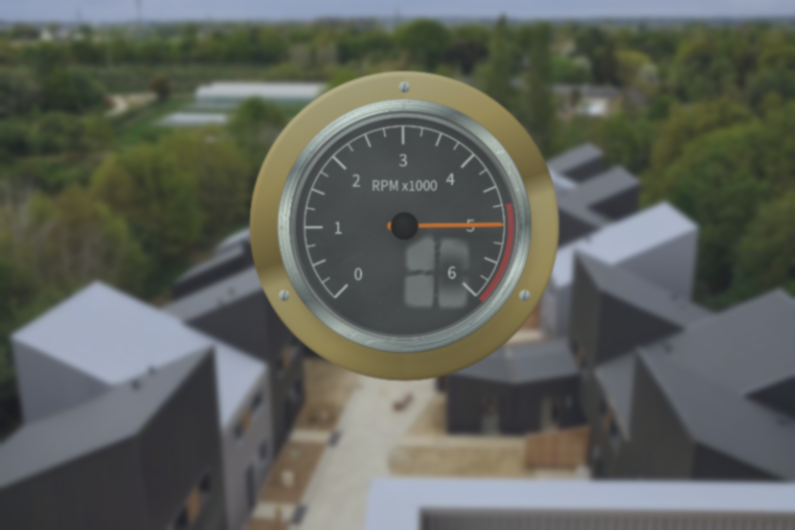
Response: 5000 (rpm)
